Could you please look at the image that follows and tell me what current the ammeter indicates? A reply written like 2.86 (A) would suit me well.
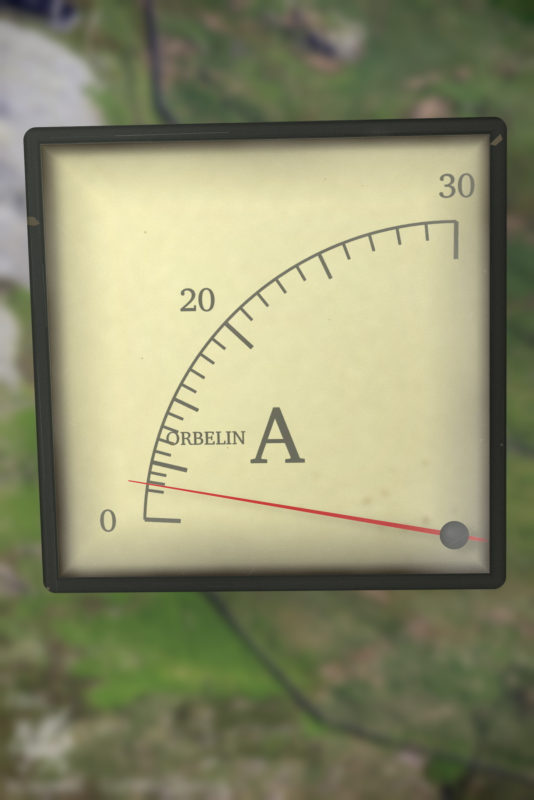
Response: 8 (A)
